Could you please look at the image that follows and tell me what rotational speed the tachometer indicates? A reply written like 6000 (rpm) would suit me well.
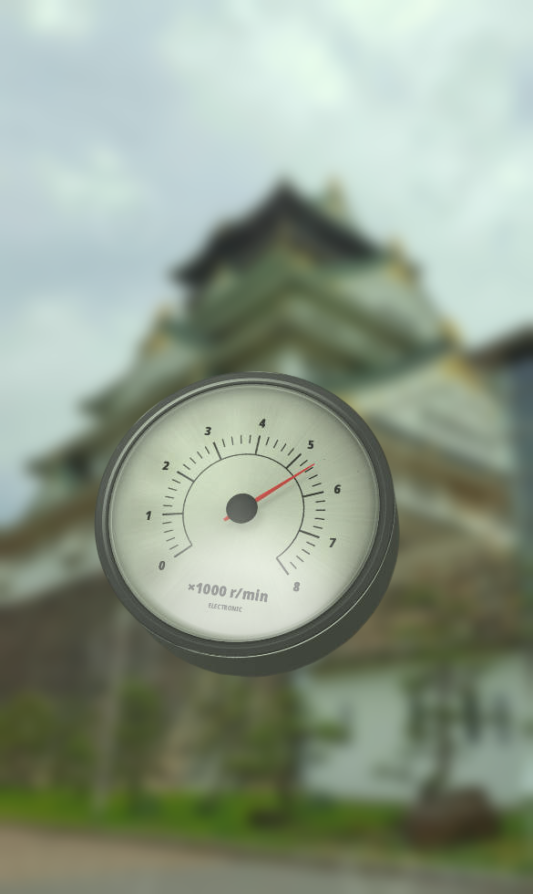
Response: 5400 (rpm)
